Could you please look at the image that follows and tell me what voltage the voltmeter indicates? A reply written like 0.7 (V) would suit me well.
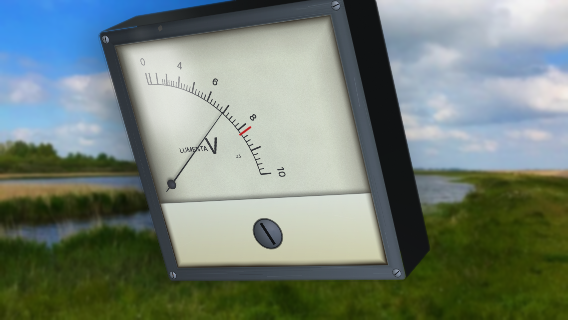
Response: 7 (V)
